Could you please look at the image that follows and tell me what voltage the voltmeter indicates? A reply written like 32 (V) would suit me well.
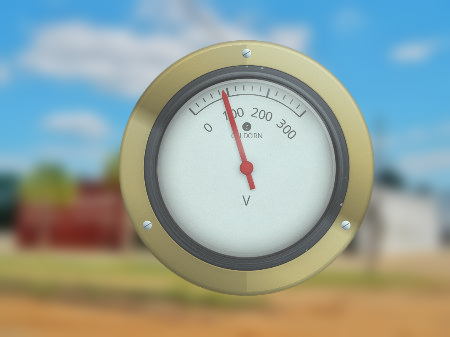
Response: 90 (V)
